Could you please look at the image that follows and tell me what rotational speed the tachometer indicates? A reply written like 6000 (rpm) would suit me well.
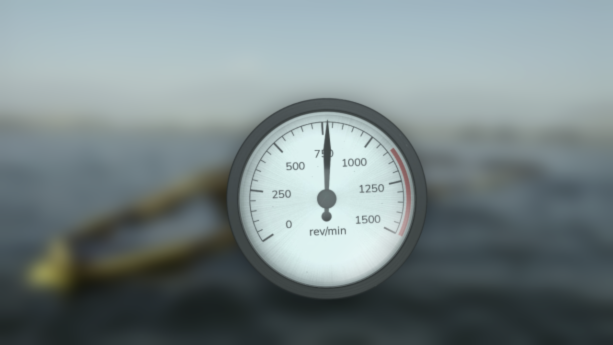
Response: 775 (rpm)
